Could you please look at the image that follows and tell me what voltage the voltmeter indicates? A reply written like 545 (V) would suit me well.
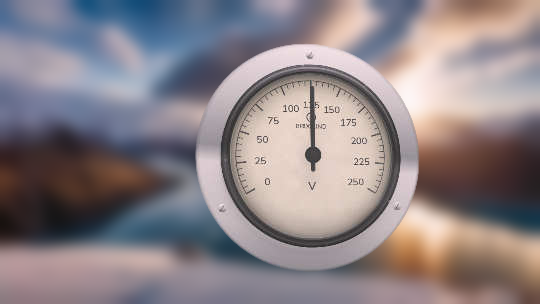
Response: 125 (V)
